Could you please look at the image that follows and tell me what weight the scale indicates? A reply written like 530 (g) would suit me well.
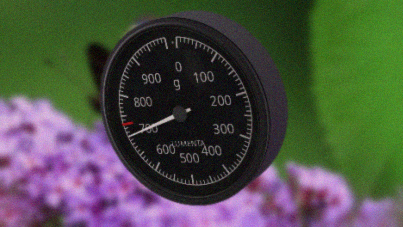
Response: 700 (g)
